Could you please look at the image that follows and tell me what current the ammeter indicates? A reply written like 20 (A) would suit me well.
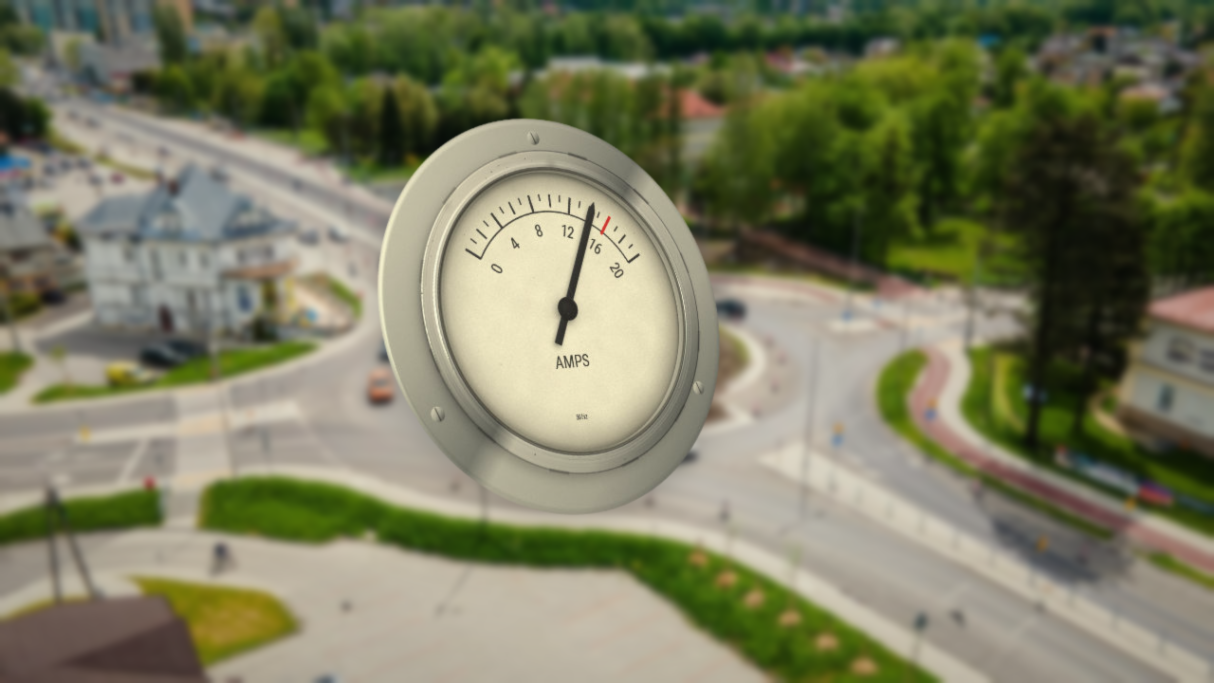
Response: 14 (A)
